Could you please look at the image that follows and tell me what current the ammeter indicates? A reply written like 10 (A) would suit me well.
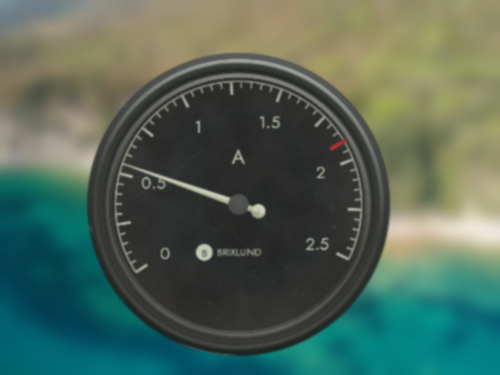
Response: 0.55 (A)
